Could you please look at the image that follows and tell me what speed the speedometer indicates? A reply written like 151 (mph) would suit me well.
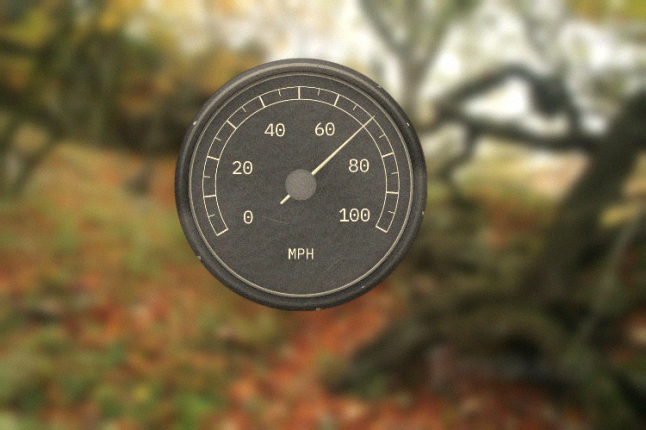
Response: 70 (mph)
